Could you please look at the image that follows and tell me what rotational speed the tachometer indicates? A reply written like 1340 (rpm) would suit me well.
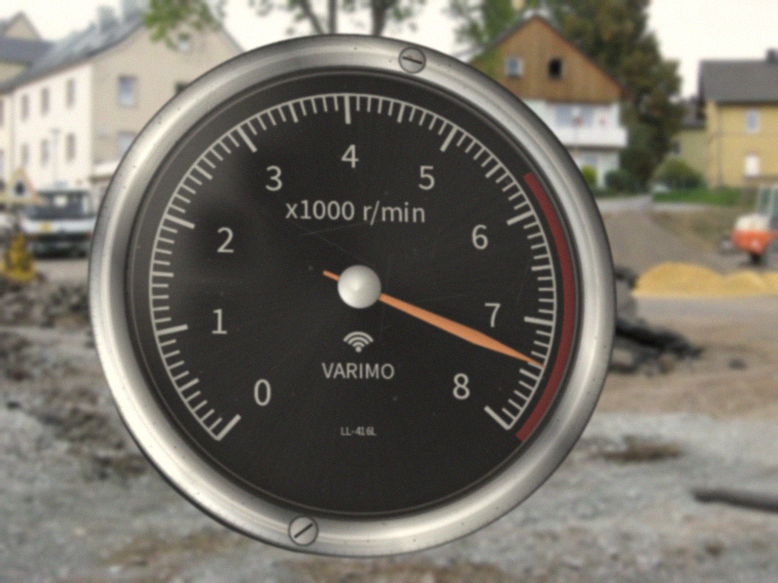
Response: 7400 (rpm)
